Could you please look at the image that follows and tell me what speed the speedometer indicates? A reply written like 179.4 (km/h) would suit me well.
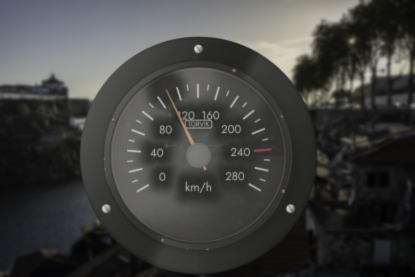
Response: 110 (km/h)
